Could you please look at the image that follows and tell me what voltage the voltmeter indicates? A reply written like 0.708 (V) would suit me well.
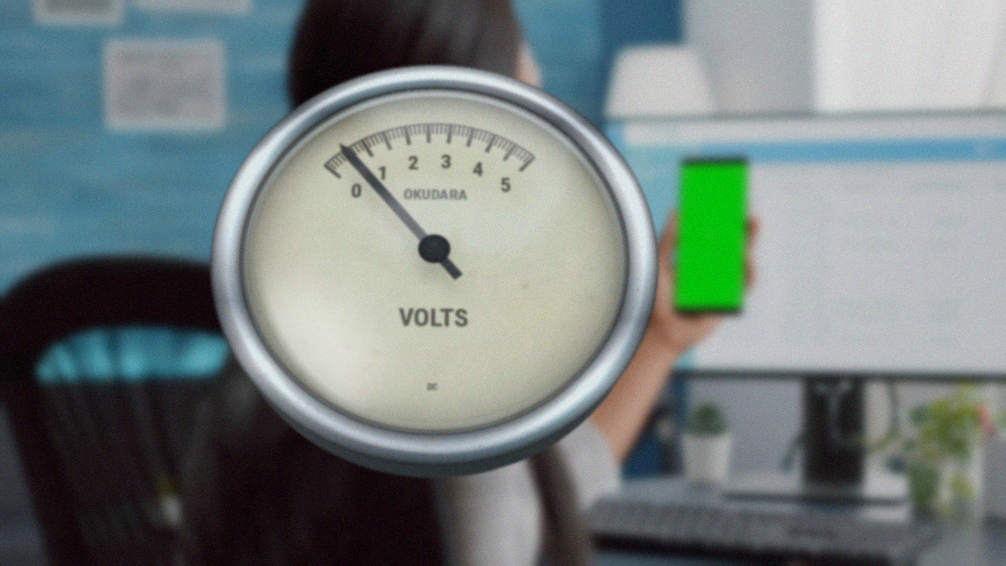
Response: 0.5 (V)
